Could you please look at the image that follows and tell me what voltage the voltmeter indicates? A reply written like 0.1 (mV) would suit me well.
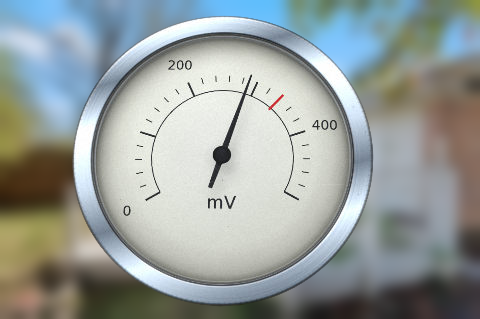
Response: 290 (mV)
